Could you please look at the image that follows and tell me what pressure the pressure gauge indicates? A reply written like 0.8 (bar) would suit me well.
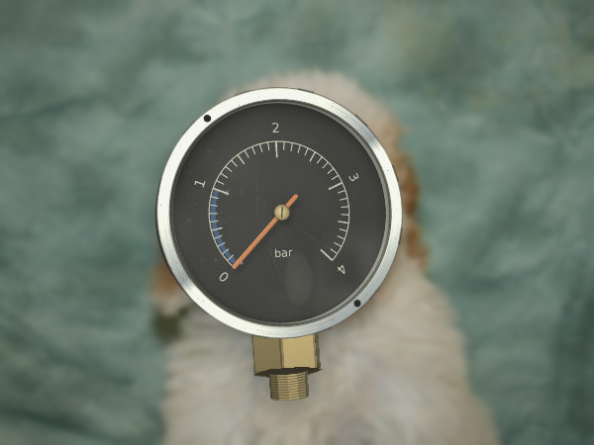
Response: 0 (bar)
